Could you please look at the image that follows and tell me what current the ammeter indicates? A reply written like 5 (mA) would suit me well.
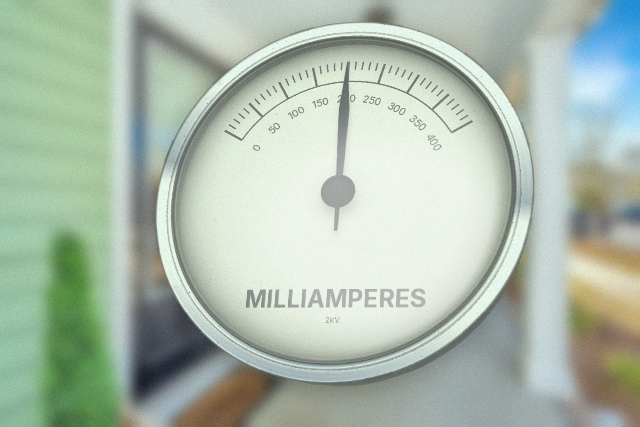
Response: 200 (mA)
